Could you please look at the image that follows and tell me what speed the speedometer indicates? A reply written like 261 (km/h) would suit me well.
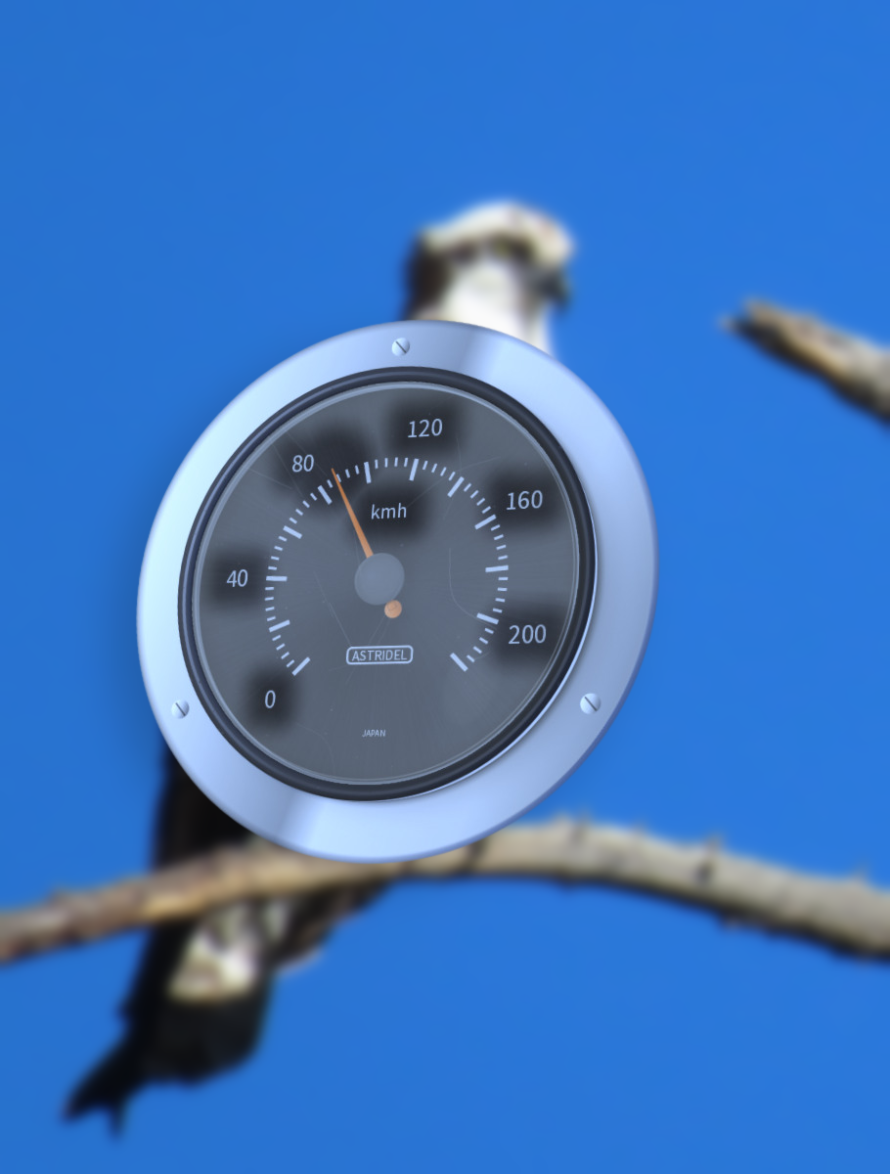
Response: 88 (km/h)
